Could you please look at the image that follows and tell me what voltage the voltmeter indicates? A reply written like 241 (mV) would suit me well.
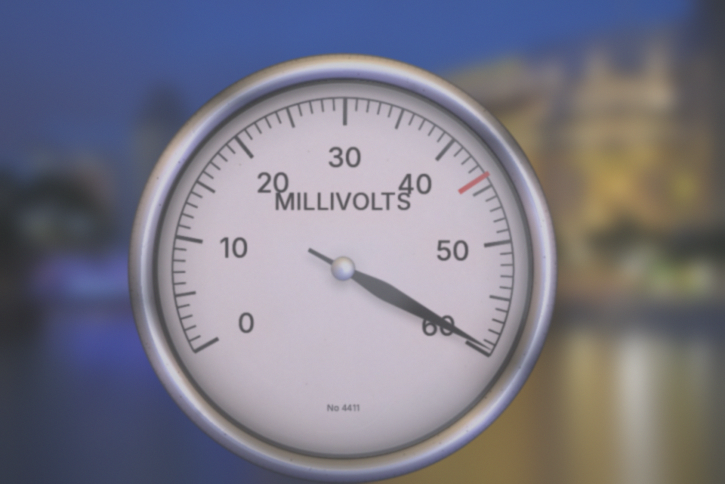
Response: 59.5 (mV)
